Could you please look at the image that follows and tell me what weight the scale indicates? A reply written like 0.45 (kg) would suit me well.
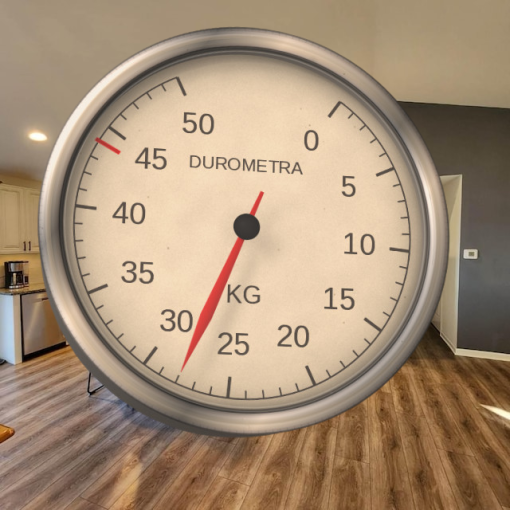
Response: 28 (kg)
